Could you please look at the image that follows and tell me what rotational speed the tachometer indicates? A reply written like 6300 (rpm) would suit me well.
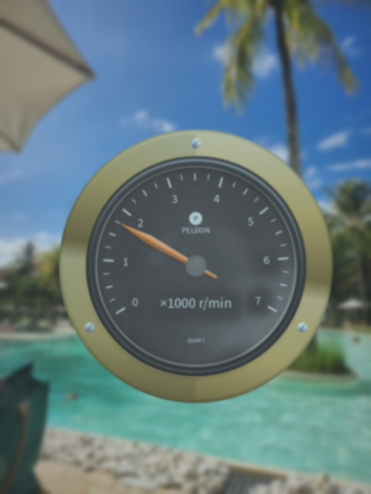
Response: 1750 (rpm)
